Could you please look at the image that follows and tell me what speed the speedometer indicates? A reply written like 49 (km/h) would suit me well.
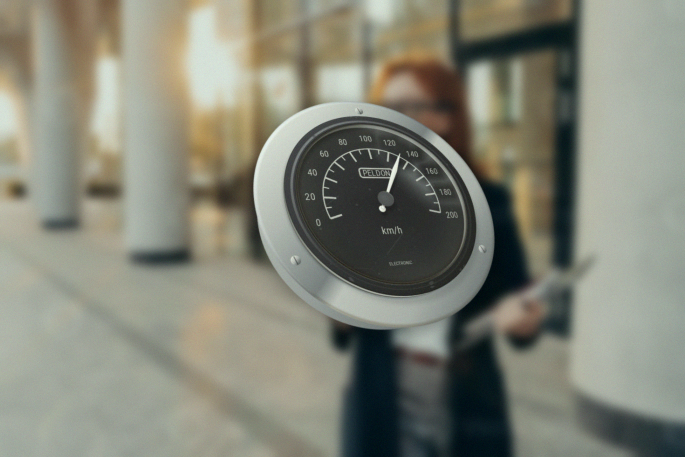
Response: 130 (km/h)
